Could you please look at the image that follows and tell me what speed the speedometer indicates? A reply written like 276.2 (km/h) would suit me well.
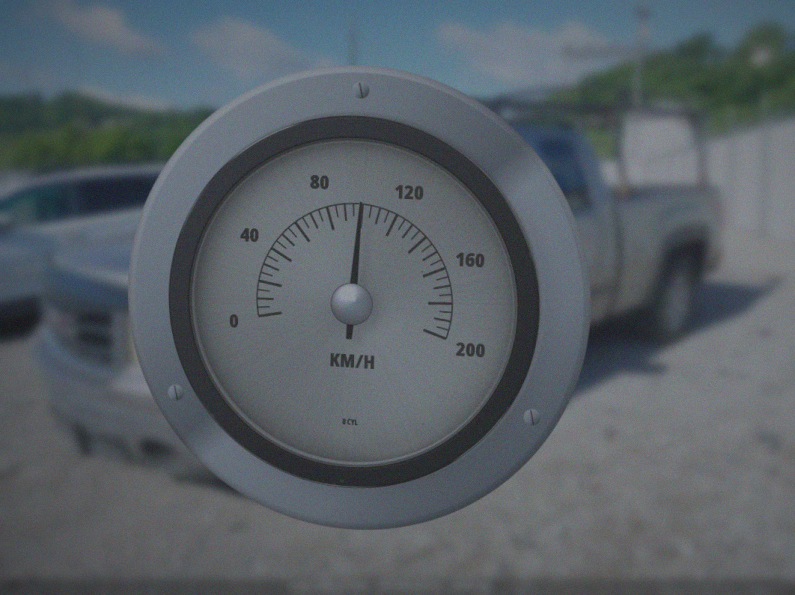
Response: 100 (km/h)
